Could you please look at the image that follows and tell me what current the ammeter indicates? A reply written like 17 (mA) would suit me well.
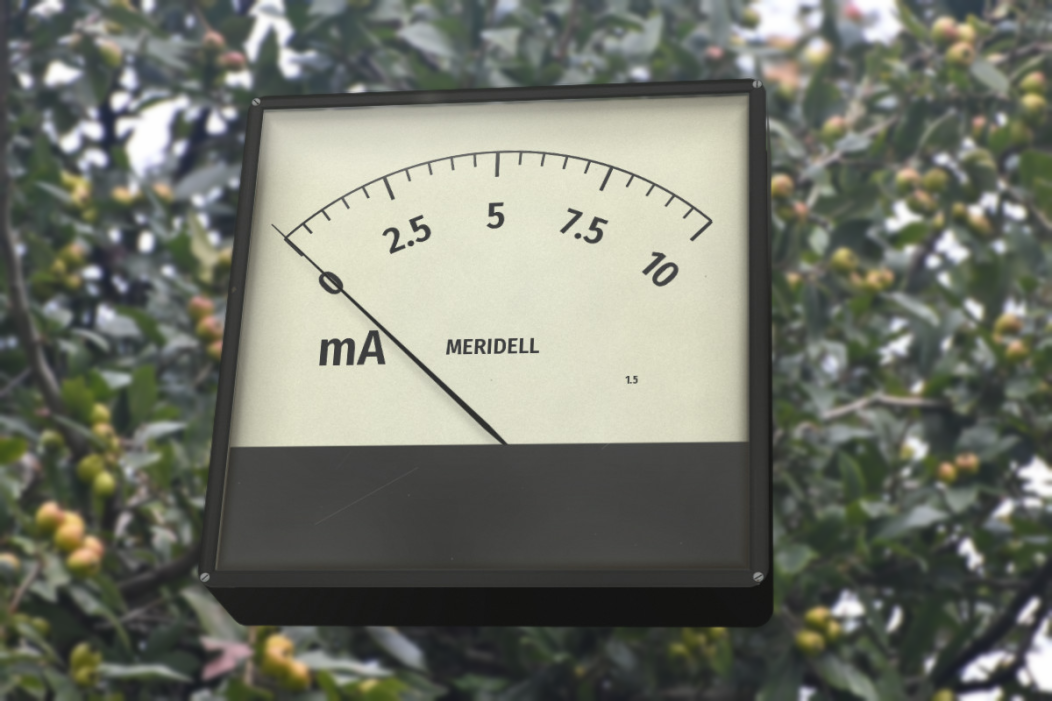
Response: 0 (mA)
